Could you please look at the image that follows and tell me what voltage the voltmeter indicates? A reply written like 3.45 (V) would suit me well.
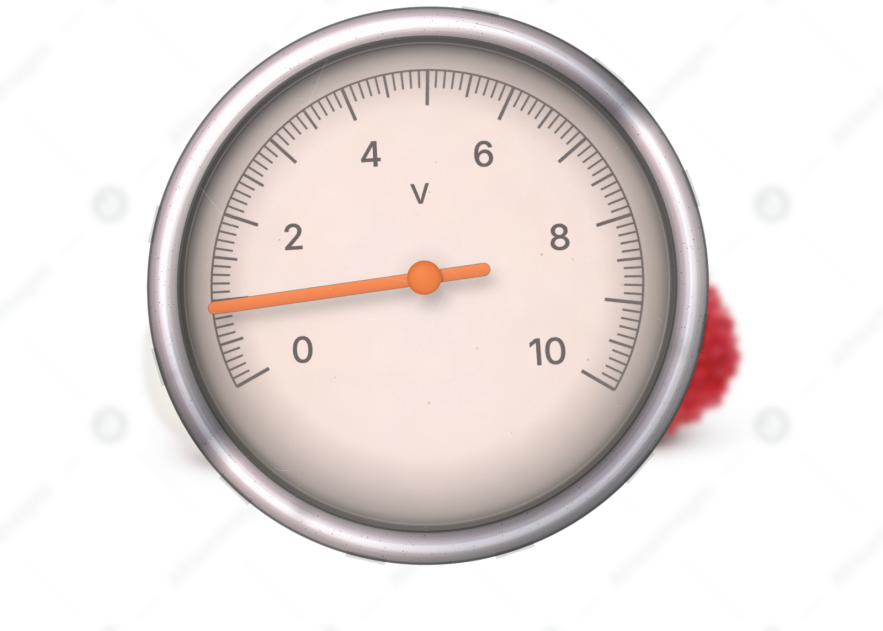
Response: 0.9 (V)
